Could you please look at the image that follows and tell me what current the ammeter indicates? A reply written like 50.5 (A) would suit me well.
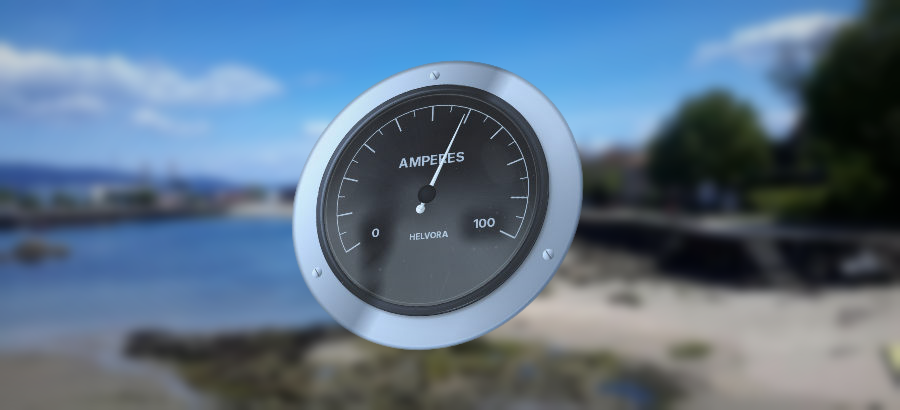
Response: 60 (A)
